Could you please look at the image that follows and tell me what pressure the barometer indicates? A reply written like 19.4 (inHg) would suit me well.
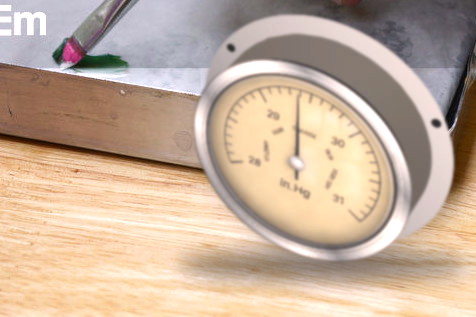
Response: 29.4 (inHg)
